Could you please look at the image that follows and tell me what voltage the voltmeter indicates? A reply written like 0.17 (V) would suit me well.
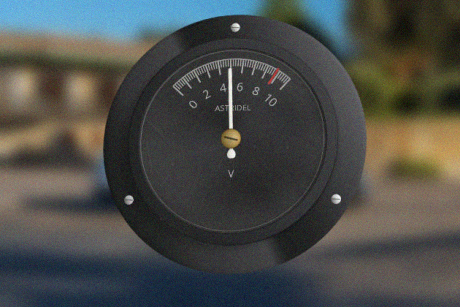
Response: 5 (V)
